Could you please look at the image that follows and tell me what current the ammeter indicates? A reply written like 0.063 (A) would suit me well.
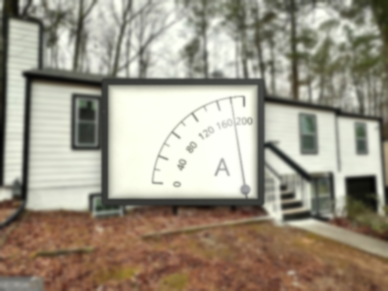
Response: 180 (A)
